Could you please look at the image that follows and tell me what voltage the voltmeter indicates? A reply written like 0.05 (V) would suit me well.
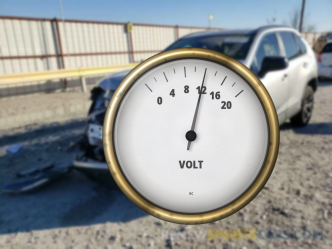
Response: 12 (V)
